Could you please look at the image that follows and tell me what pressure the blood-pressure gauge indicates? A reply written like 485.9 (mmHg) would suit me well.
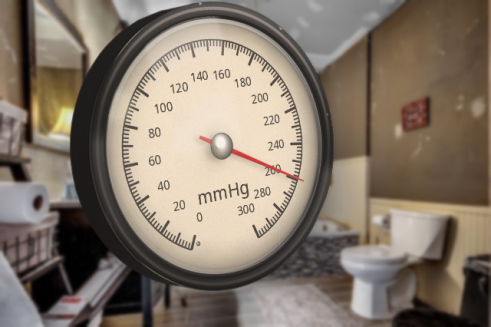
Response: 260 (mmHg)
